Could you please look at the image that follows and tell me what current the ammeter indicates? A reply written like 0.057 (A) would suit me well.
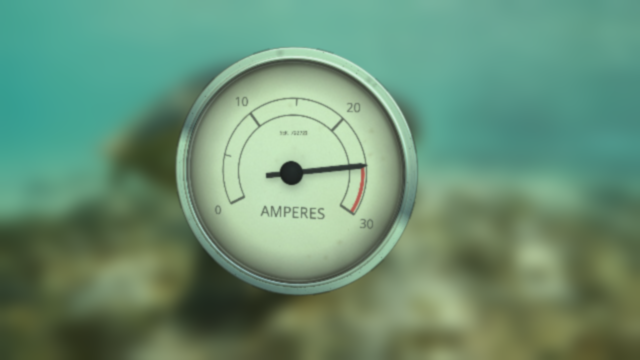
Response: 25 (A)
